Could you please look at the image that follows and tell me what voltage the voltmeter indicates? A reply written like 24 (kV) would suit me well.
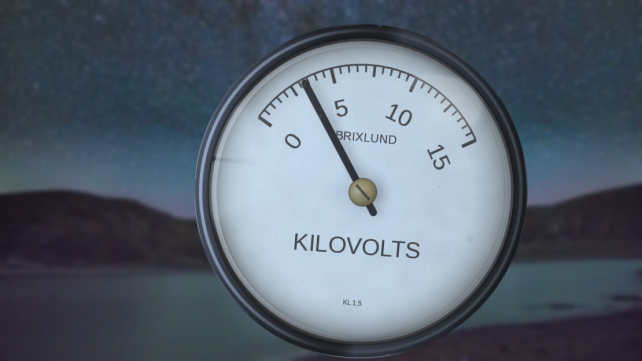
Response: 3.25 (kV)
